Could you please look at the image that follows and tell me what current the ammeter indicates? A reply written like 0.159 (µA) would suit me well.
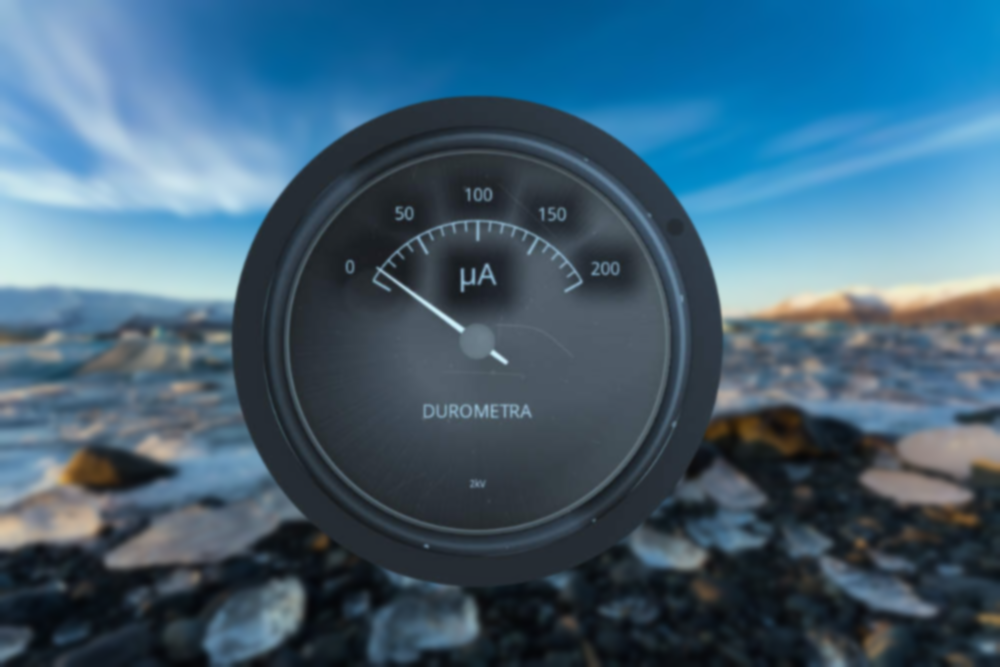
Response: 10 (µA)
